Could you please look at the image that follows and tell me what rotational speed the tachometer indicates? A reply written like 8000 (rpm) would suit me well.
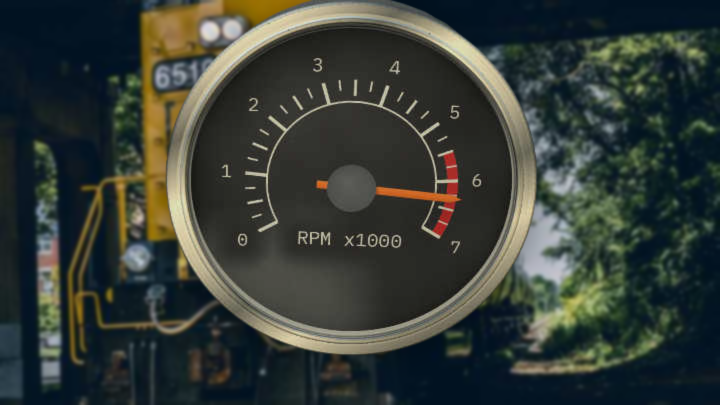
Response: 6250 (rpm)
